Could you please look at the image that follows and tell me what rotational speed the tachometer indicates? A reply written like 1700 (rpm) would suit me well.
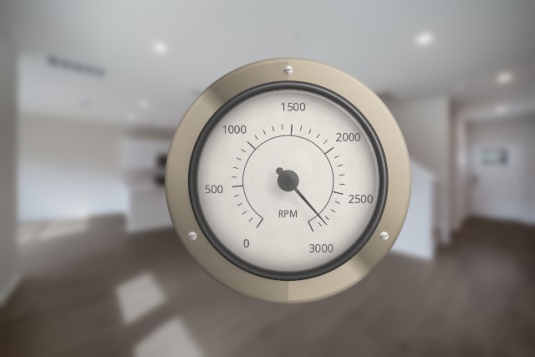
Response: 2850 (rpm)
